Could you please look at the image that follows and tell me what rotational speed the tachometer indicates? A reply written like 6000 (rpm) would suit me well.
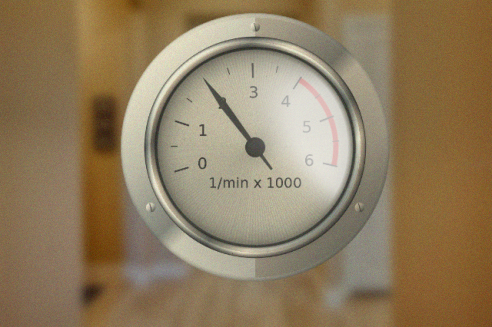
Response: 2000 (rpm)
